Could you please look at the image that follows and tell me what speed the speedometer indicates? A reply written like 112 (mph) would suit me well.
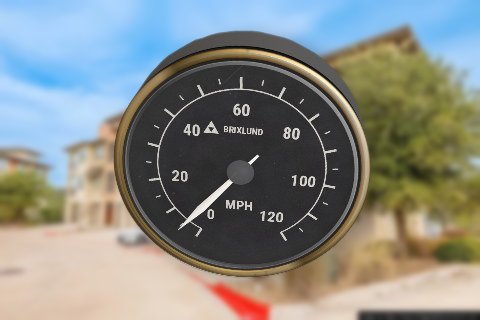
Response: 5 (mph)
